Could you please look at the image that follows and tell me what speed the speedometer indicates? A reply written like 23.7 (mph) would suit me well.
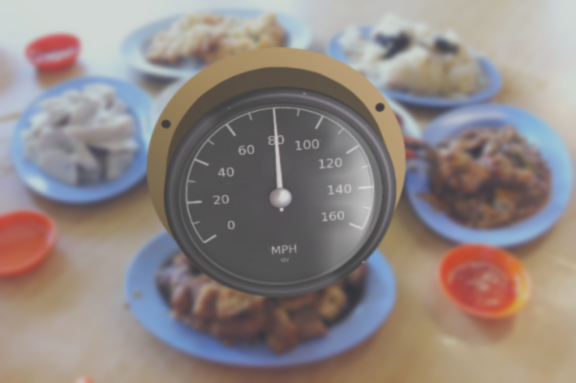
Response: 80 (mph)
